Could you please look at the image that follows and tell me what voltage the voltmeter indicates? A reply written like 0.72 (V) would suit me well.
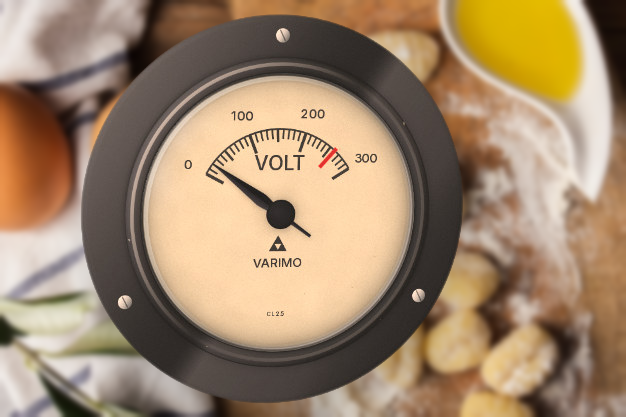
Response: 20 (V)
